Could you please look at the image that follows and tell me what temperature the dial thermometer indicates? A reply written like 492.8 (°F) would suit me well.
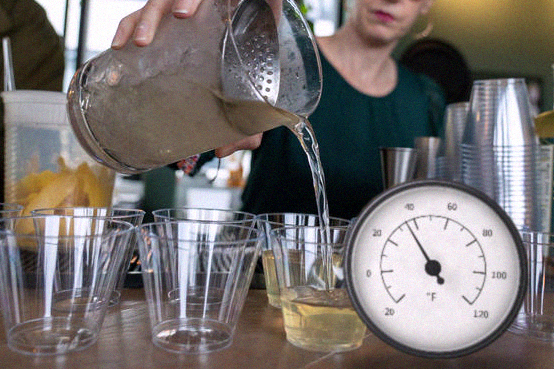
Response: 35 (°F)
